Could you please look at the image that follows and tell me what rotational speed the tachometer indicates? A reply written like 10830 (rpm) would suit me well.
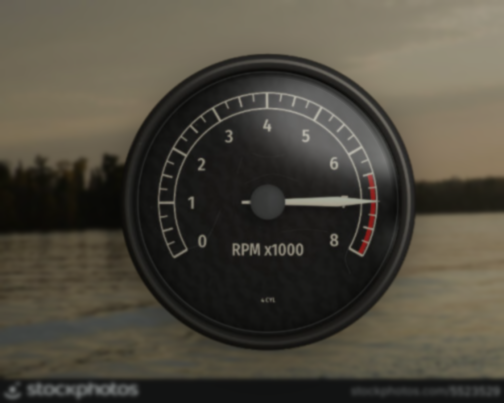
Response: 7000 (rpm)
